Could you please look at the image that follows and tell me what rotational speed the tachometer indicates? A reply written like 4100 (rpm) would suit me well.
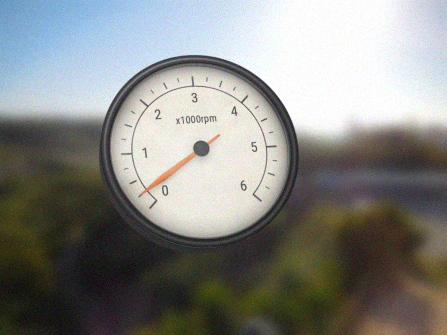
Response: 250 (rpm)
